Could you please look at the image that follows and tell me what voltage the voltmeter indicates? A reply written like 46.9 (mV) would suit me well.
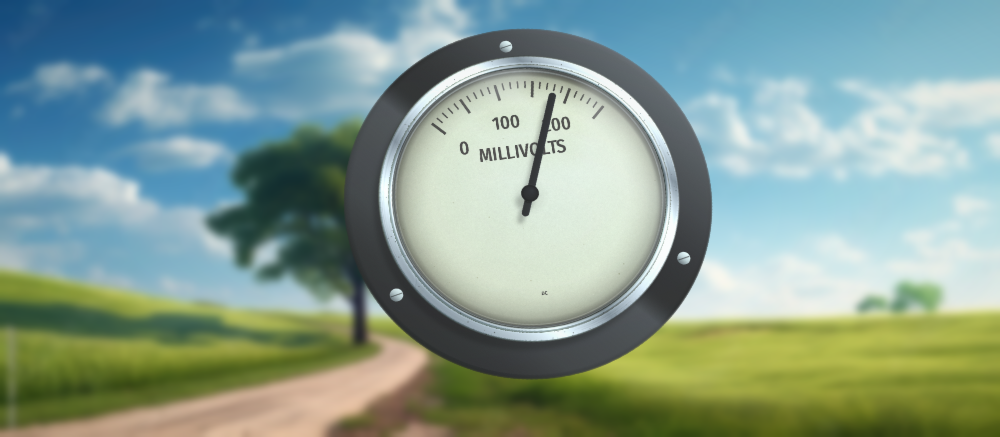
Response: 180 (mV)
